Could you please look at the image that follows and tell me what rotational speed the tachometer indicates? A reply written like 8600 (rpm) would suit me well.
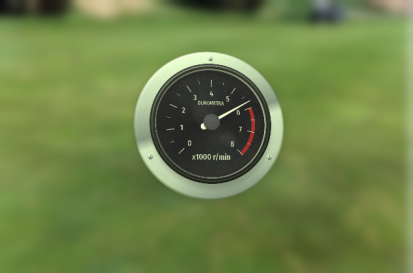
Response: 5750 (rpm)
